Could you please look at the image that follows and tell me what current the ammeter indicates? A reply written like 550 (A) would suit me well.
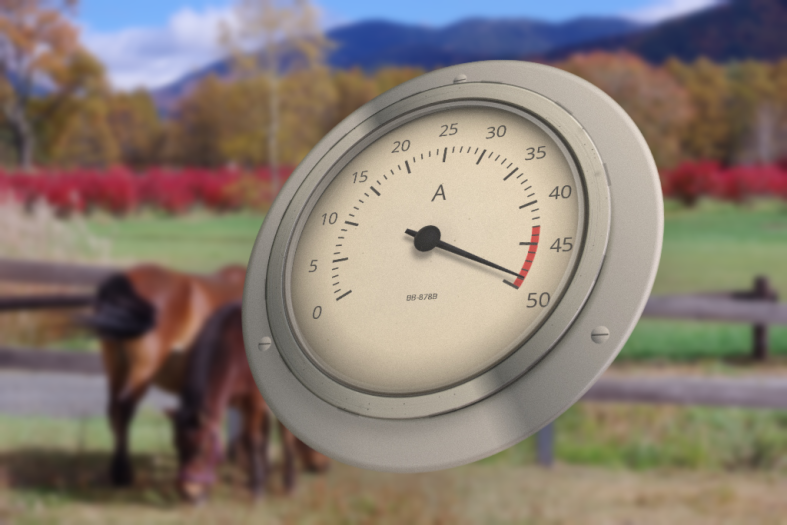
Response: 49 (A)
